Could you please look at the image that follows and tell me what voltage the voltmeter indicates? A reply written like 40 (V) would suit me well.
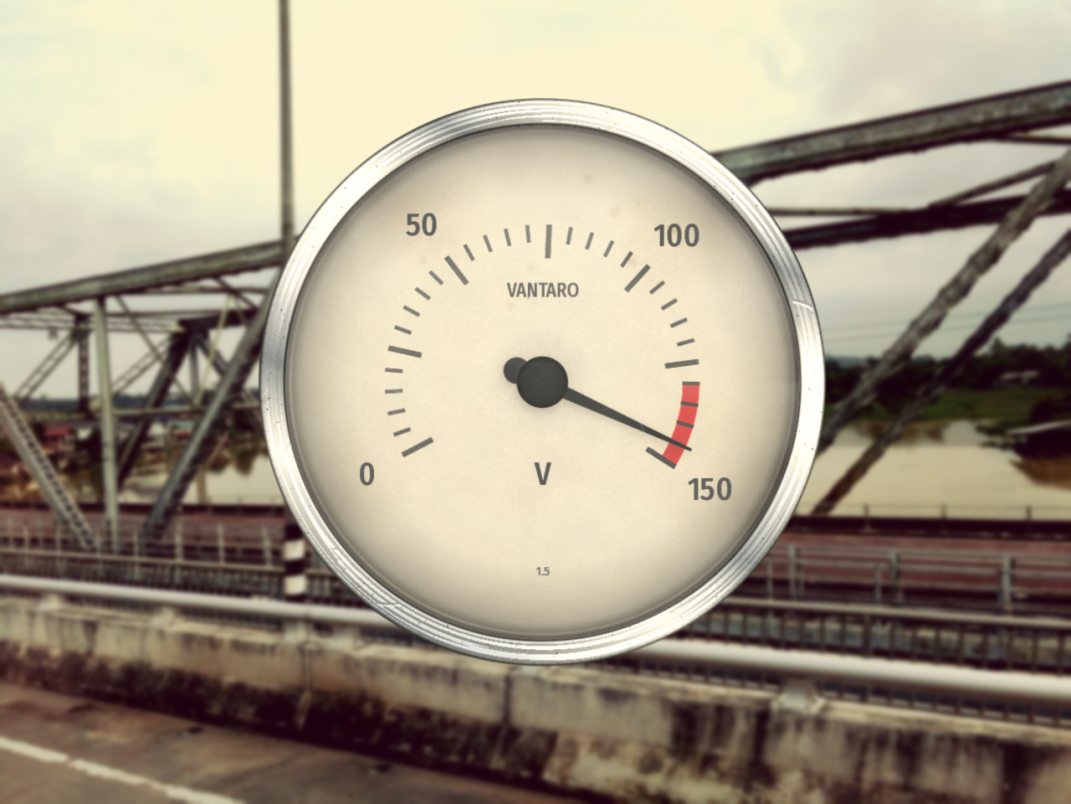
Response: 145 (V)
